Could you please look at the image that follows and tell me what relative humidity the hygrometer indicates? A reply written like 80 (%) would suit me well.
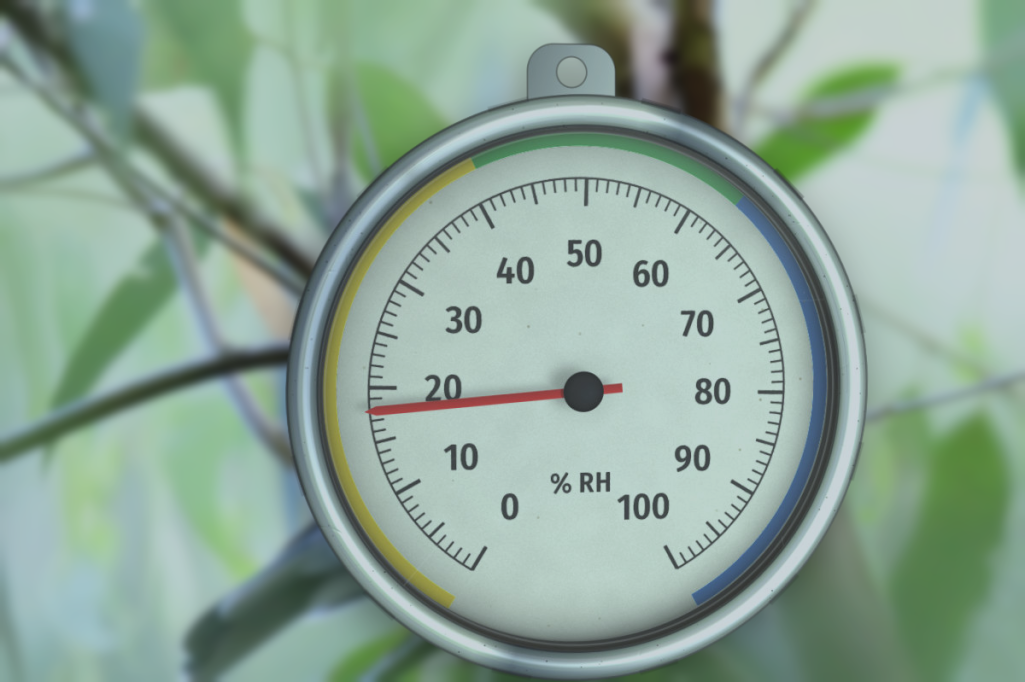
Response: 18 (%)
